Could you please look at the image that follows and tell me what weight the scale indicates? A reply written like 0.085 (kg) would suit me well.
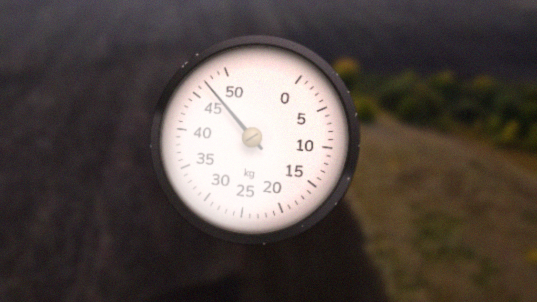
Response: 47 (kg)
